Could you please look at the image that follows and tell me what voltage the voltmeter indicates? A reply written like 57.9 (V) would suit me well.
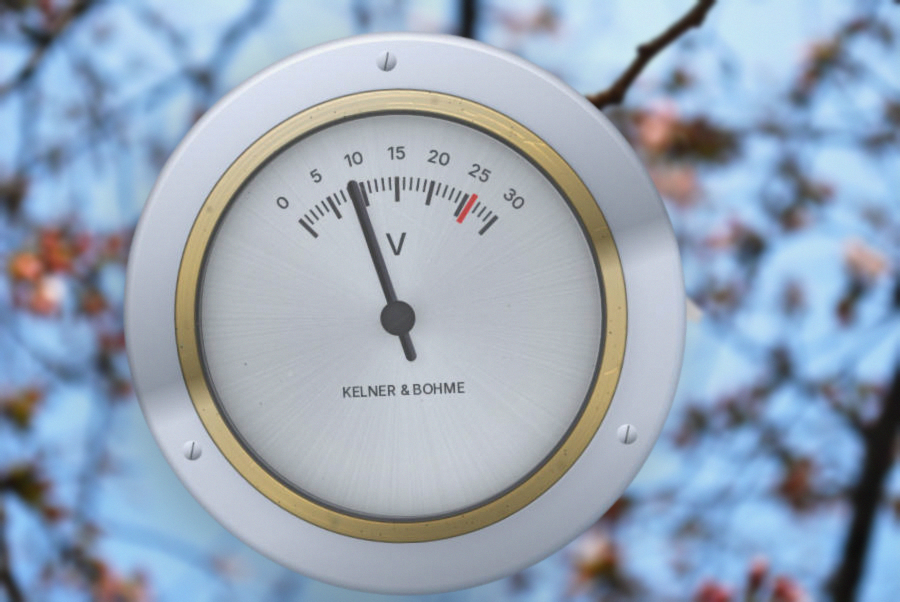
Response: 9 (V)
